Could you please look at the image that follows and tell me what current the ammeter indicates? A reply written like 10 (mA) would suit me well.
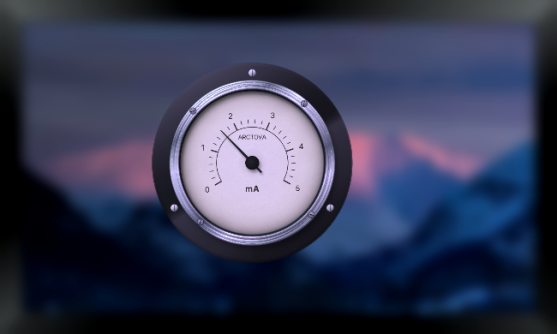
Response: 1.6 (mA)
